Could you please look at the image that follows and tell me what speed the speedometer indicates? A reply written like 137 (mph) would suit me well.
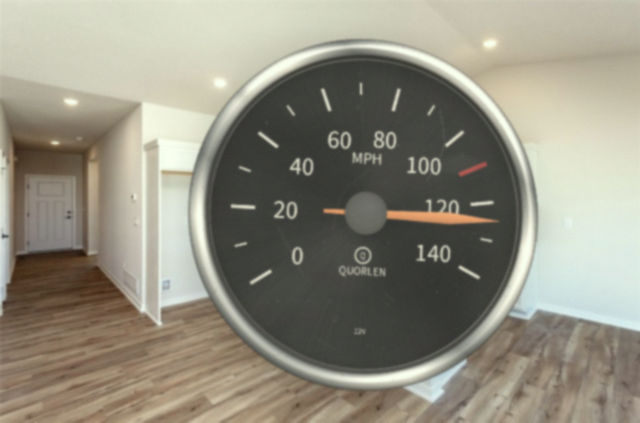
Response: 125 (mph)
